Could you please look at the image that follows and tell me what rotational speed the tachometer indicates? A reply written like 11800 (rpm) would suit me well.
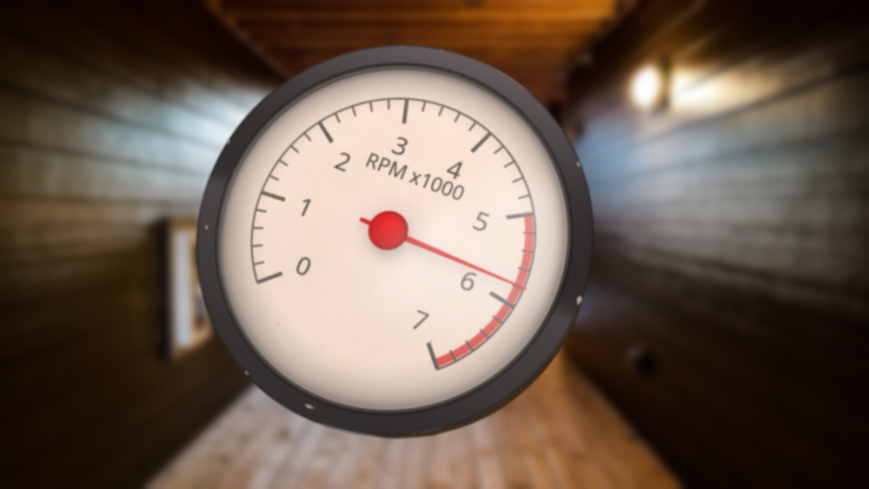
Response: 5800 (rpm)
